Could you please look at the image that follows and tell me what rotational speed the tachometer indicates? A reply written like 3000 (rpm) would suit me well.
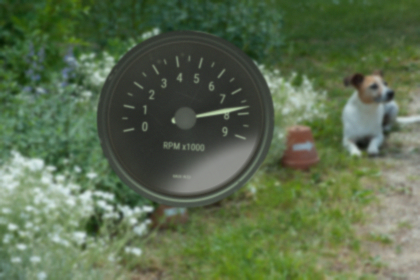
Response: 7750 (rpm)
